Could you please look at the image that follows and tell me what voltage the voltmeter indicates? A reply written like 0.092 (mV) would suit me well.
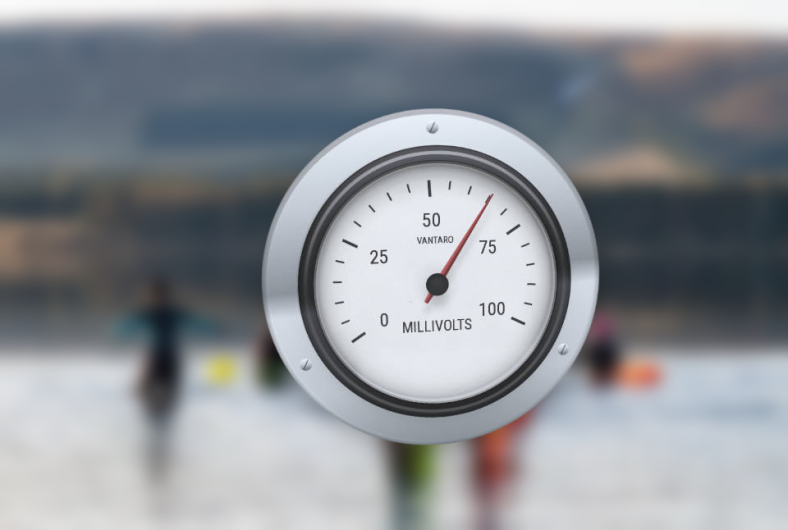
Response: 65 (mV)
